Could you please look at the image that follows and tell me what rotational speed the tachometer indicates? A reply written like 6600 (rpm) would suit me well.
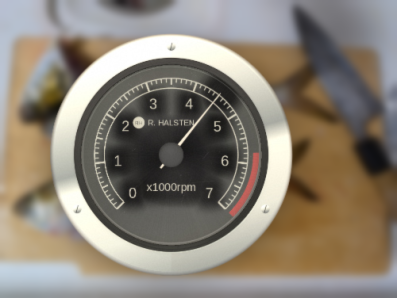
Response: 4500 (rpm)
